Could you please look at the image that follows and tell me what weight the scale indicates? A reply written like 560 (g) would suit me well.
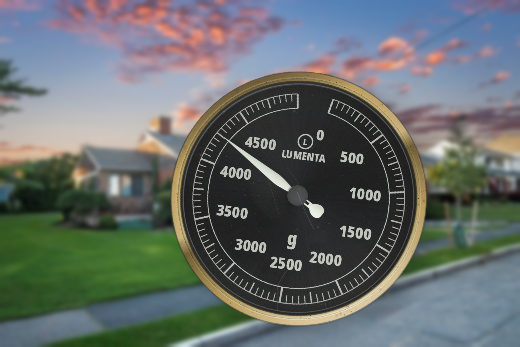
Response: 4250 (g)
